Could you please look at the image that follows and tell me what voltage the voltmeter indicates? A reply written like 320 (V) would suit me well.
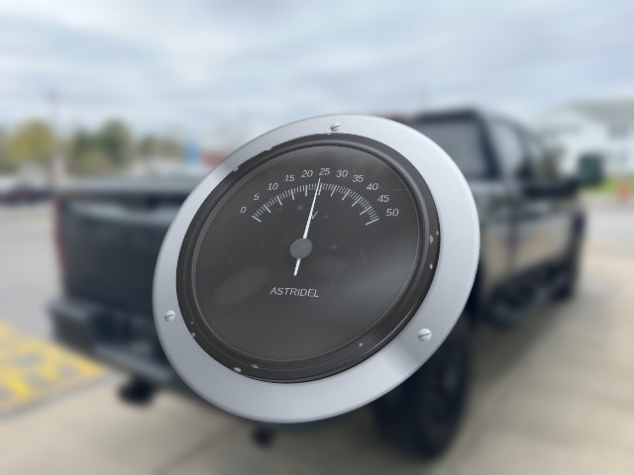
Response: 25 (V)
